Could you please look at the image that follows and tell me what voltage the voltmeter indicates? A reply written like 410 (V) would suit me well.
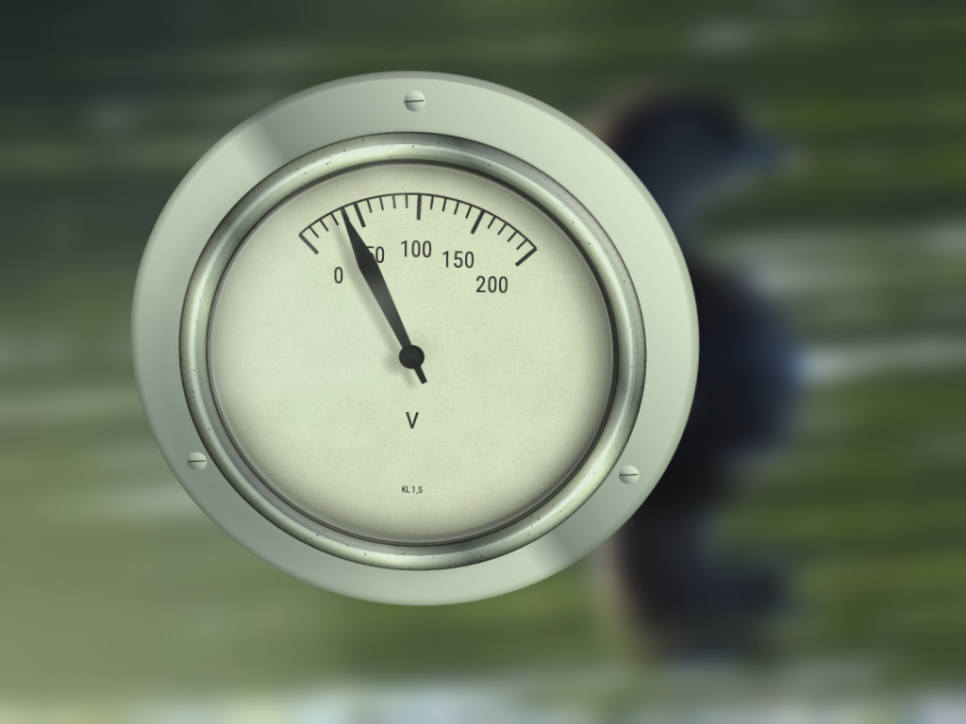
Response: 40 (V)
